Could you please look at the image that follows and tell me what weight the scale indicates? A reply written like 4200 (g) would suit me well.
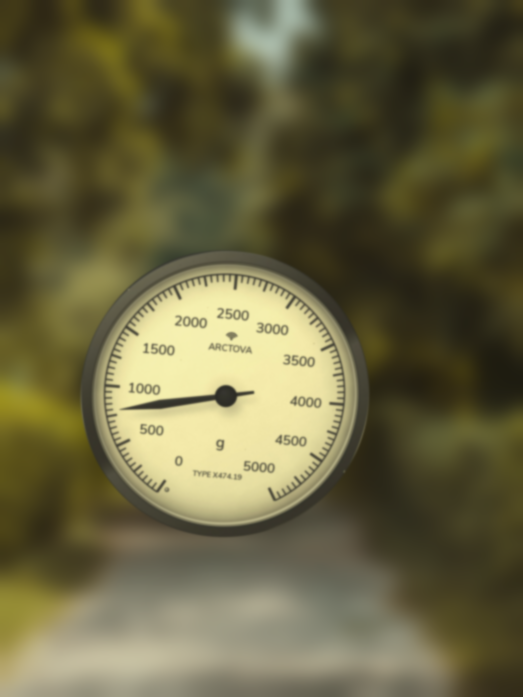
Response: 800 (g)
